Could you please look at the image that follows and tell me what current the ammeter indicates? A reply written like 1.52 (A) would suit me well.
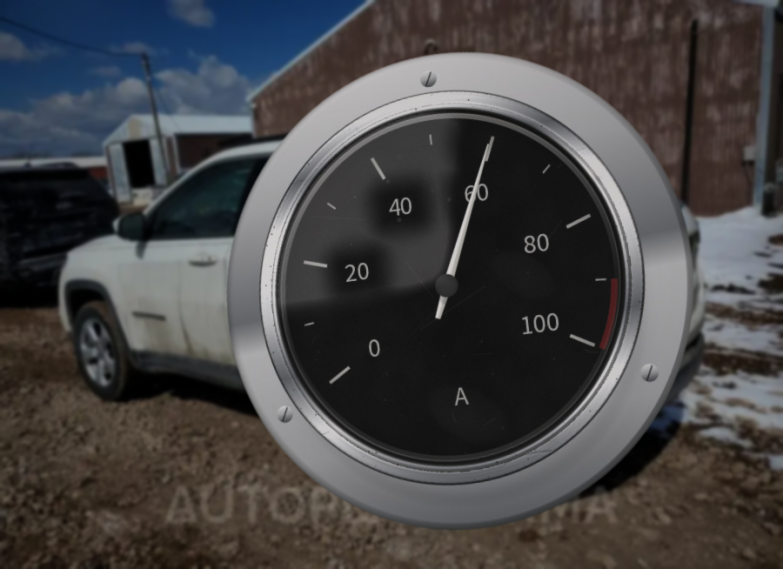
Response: 60 (A)
